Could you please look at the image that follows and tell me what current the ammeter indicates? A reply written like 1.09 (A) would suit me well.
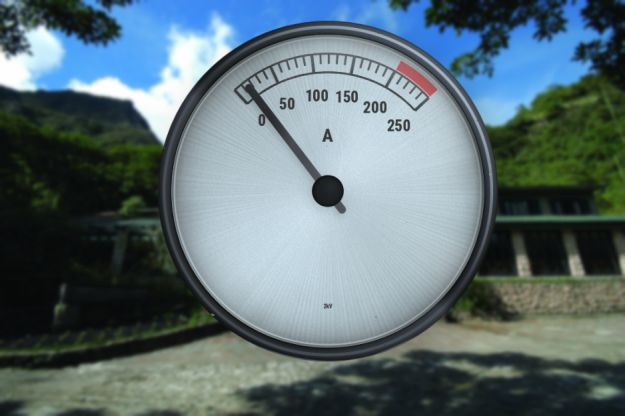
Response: 15 (A)
